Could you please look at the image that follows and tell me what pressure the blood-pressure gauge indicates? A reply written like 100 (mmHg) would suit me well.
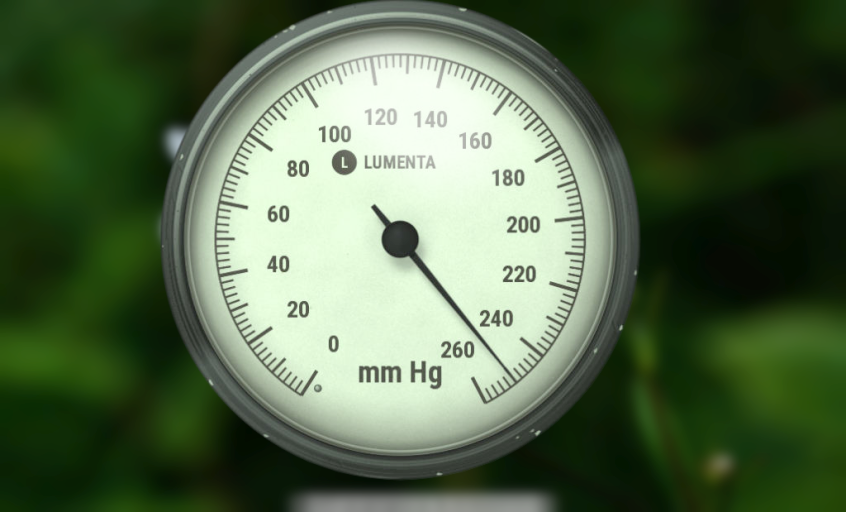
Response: 250 (mmHg)
